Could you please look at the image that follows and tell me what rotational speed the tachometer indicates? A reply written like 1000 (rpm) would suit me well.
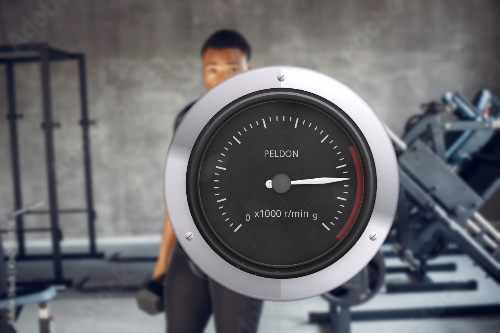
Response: 7400 (rpm)
